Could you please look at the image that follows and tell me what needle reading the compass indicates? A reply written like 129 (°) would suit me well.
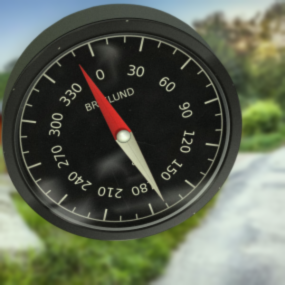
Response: 350 (°)
